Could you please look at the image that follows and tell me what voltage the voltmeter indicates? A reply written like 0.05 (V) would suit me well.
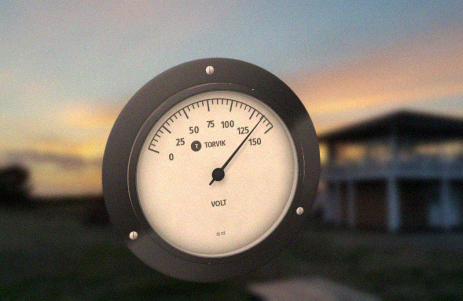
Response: 135 (V)
